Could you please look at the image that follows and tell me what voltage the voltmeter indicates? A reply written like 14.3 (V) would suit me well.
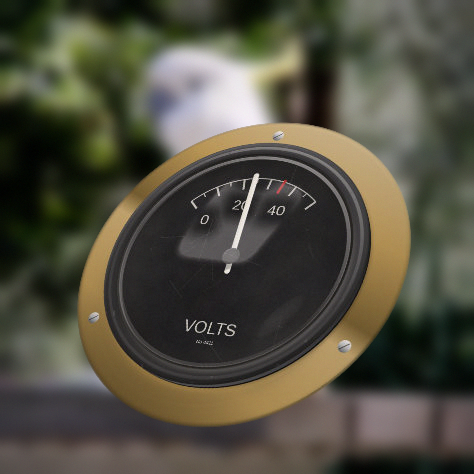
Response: 25 (V)
